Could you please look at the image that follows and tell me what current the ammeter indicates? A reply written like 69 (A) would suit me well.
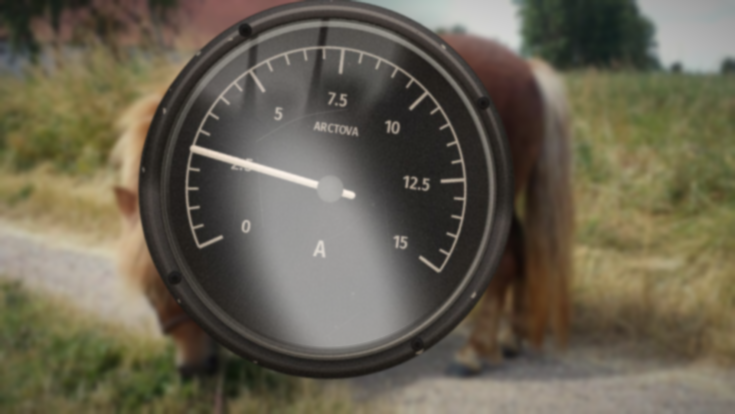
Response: 2.5 (A)
